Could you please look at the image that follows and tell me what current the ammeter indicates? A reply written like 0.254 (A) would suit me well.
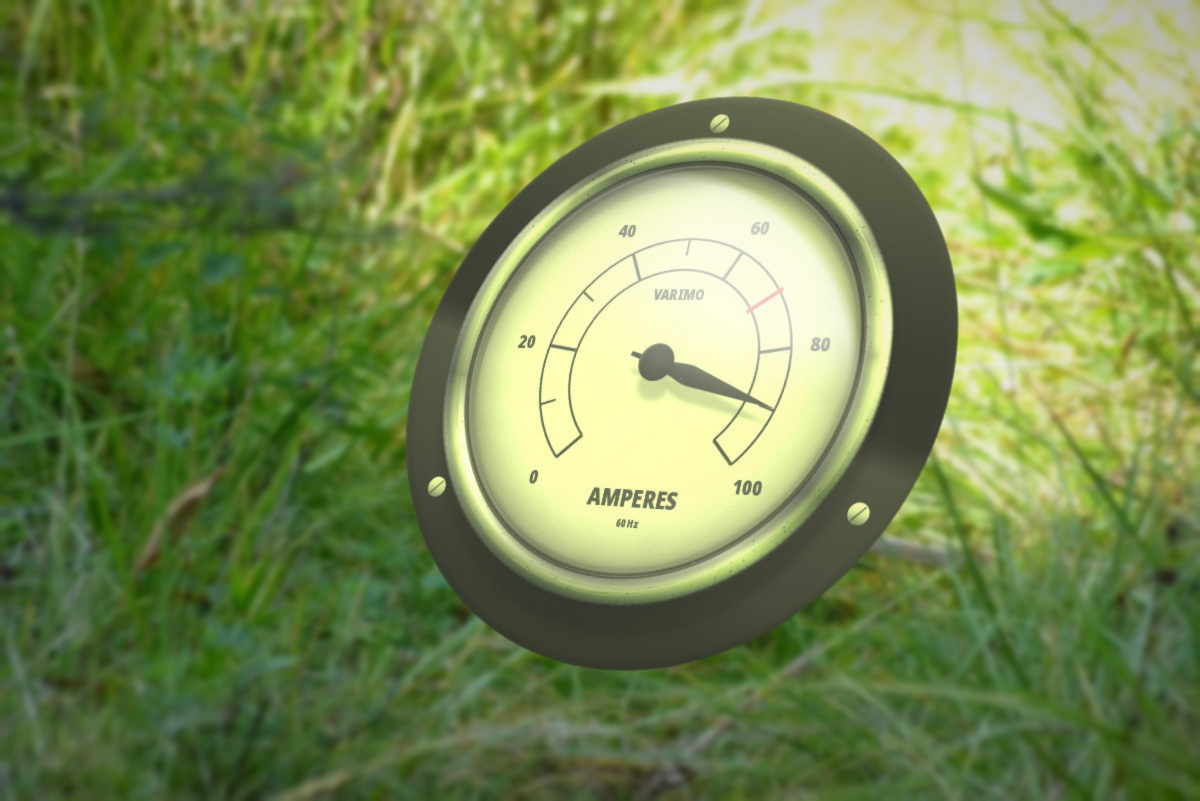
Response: 90 (A)
